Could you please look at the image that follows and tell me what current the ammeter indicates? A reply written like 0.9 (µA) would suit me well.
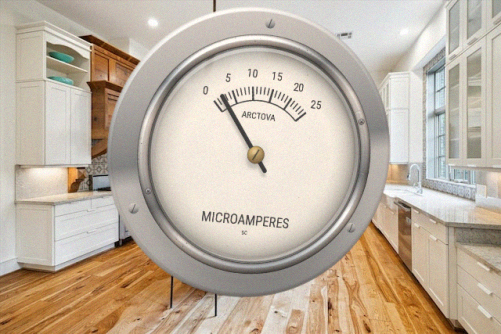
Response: 2 (µA)
